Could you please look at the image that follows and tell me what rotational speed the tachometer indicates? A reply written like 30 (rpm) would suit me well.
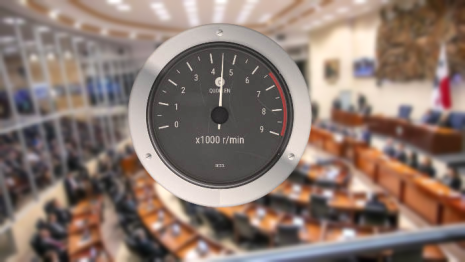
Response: 4500 (rpm)
